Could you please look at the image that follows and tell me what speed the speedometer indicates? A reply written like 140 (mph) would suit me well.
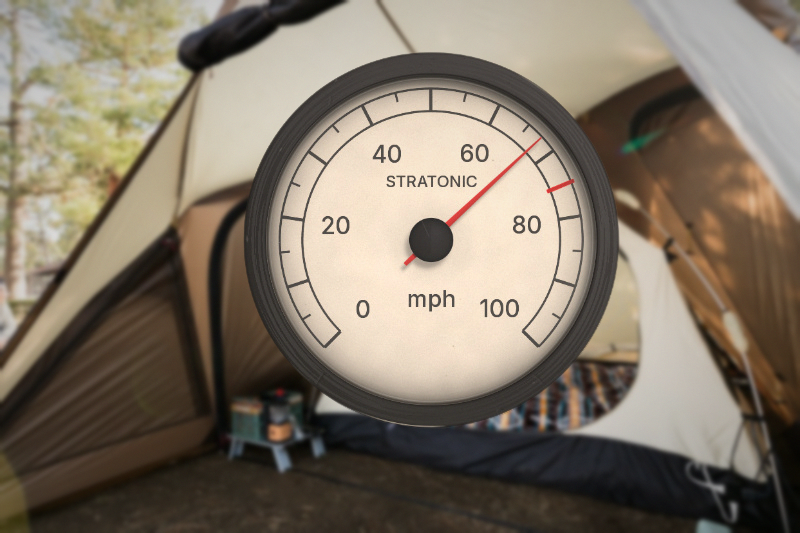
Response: 67.5 (mph)
